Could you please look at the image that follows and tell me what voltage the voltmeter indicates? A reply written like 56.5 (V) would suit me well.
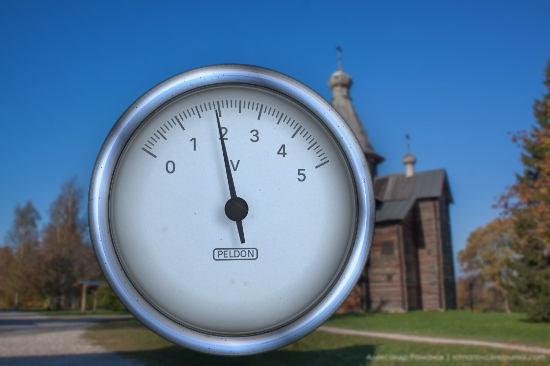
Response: 1.9 (V)
